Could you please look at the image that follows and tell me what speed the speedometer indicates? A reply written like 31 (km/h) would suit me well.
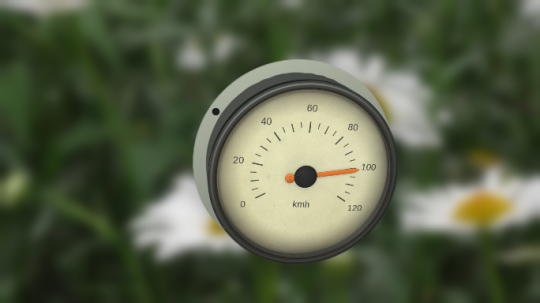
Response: 100 (km/h)
